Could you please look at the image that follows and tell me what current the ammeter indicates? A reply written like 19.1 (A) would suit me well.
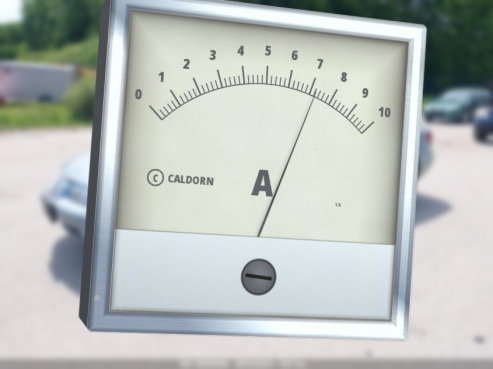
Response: 7.2 (A)
